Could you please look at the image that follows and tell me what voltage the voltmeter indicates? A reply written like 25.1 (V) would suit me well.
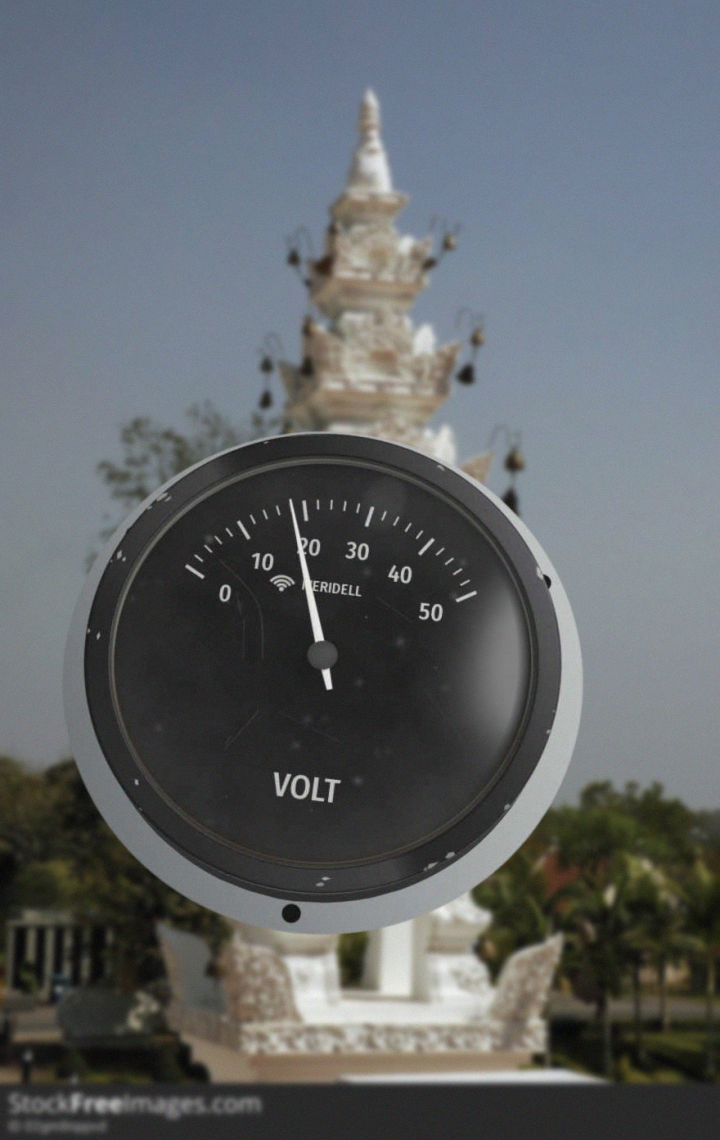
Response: 18 (V)
